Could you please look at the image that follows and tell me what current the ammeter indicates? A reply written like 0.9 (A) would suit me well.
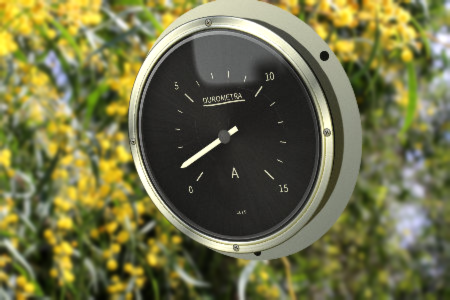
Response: 1 (A)
